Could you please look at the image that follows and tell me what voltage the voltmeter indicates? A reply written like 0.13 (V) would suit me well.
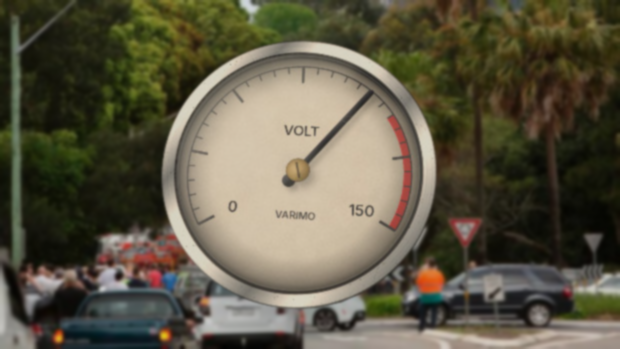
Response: 100 (V)
